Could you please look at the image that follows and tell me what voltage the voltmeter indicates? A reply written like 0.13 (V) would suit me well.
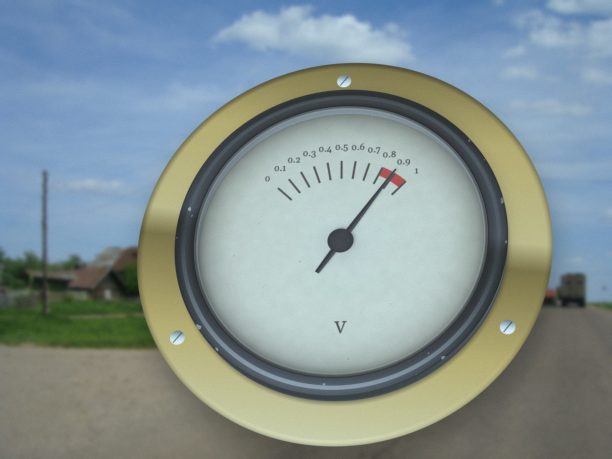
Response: 0.9 (V)
